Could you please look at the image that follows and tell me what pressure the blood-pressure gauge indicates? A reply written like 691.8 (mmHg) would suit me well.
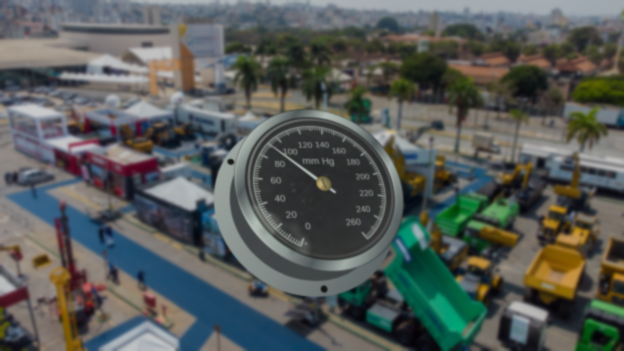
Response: 90 (mmHg)
